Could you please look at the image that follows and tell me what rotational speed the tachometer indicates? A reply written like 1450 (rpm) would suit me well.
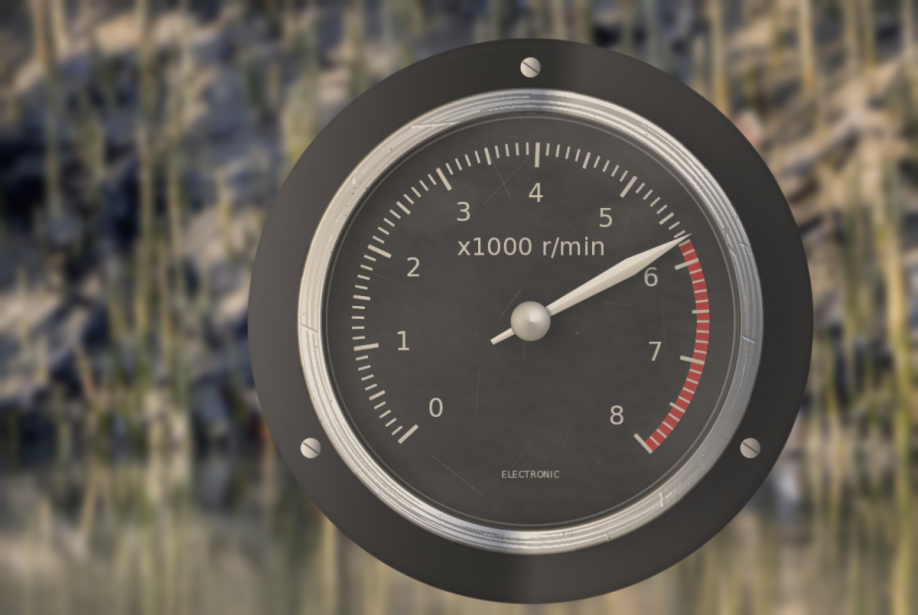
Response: 5750 (rpm)
